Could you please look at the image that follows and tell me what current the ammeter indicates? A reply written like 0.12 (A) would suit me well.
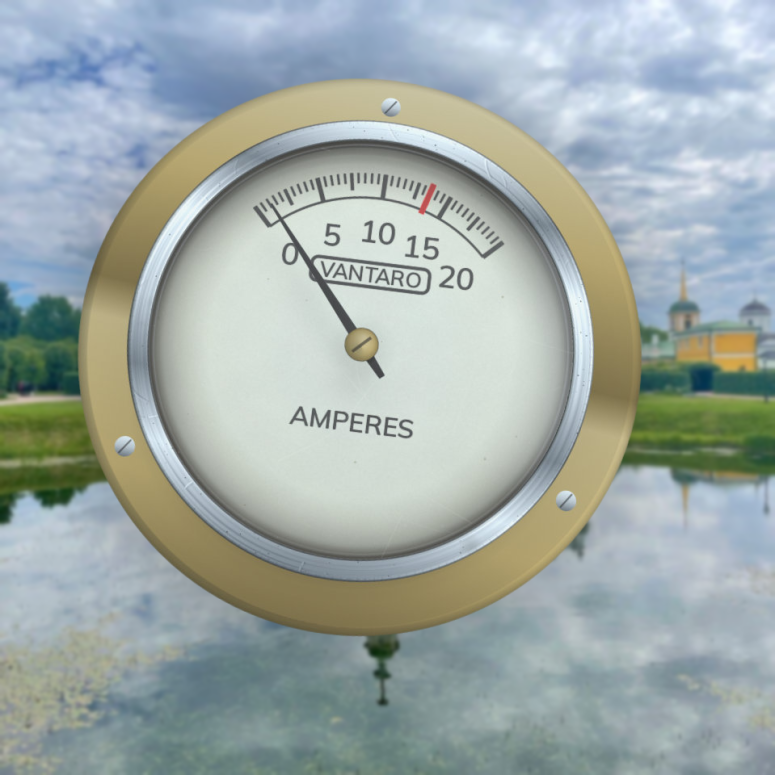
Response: 1 (A)
